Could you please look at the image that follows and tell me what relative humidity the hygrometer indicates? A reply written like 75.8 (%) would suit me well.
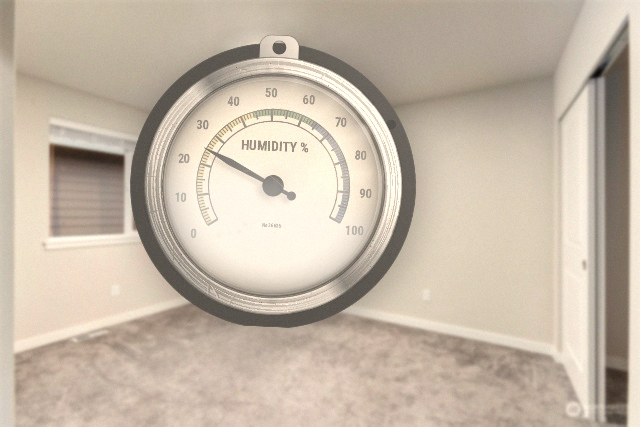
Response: 25 (%)
